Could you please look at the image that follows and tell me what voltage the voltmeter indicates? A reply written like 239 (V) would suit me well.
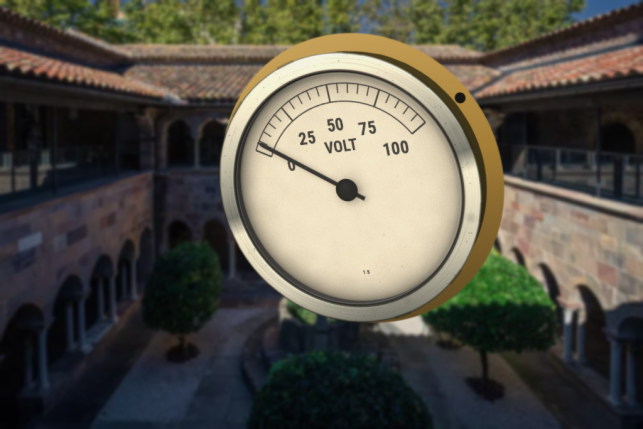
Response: 5 (V)
